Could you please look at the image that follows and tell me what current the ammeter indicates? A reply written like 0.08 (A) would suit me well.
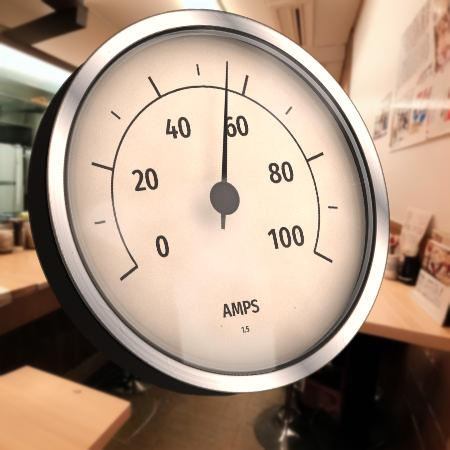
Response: 55 (A)
